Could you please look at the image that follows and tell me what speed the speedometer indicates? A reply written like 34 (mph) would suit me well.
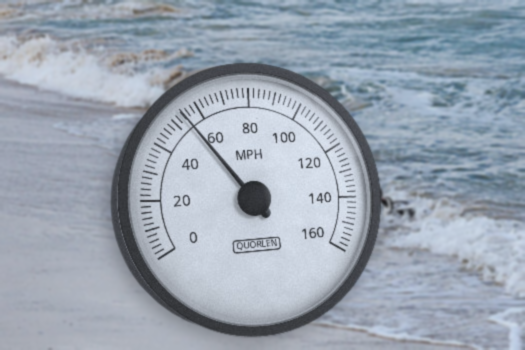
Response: 54 (mph)
